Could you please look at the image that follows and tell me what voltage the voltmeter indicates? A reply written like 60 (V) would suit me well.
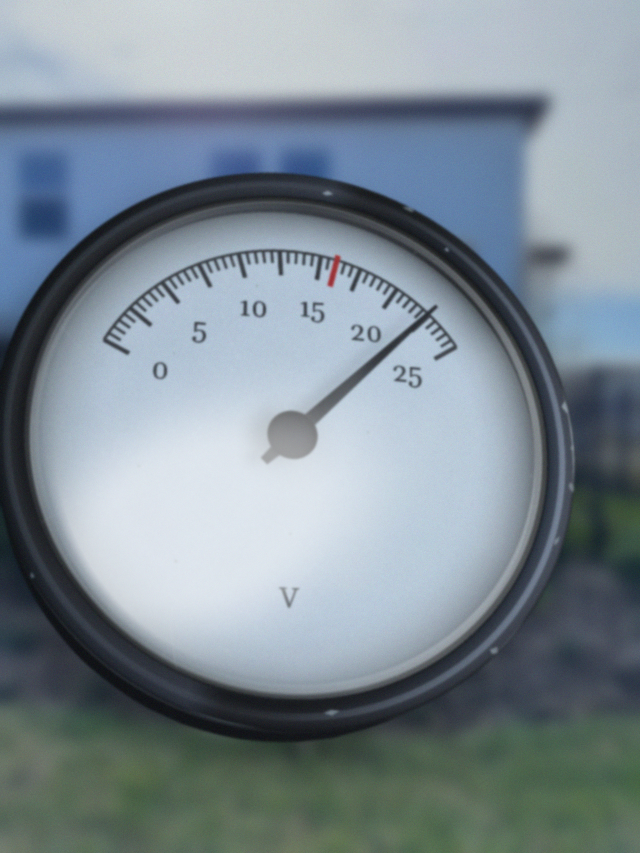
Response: 22.5 (V)
